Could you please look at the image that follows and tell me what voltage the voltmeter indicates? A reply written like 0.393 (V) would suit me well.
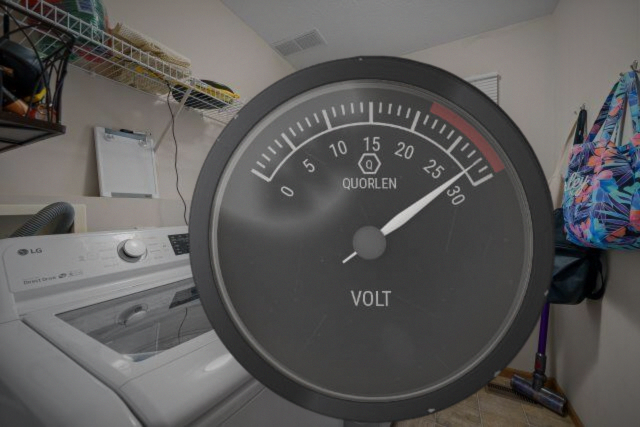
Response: 28 (V)
